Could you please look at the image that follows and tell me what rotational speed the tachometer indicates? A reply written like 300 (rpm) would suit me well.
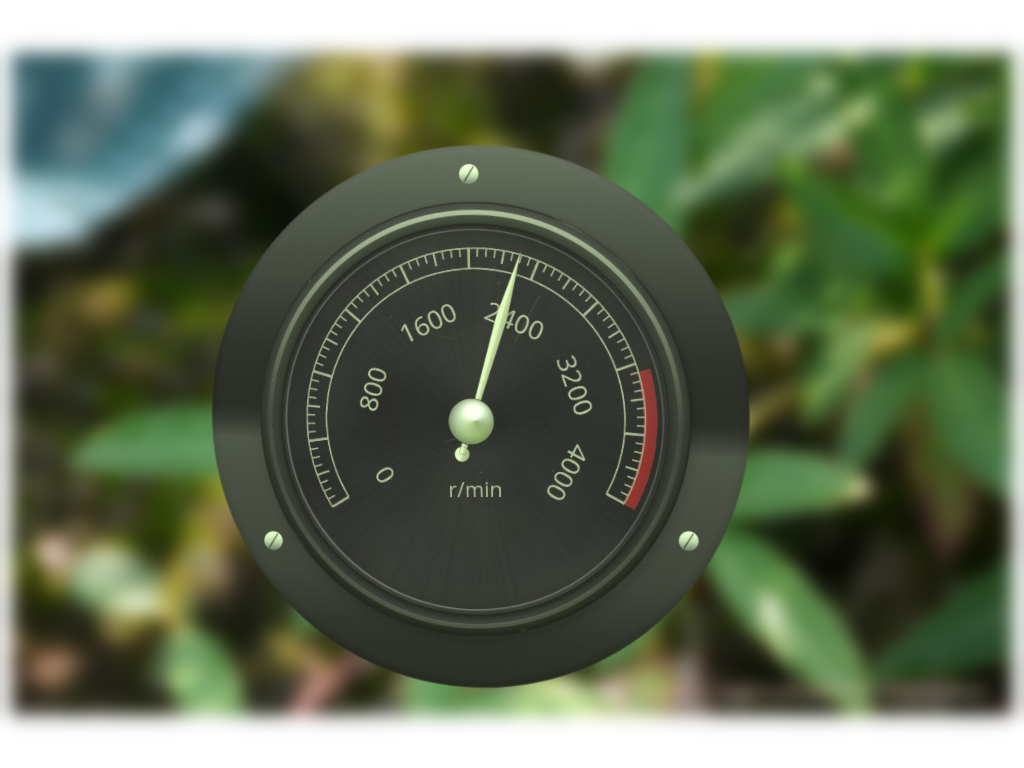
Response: 2300 (rpm)
